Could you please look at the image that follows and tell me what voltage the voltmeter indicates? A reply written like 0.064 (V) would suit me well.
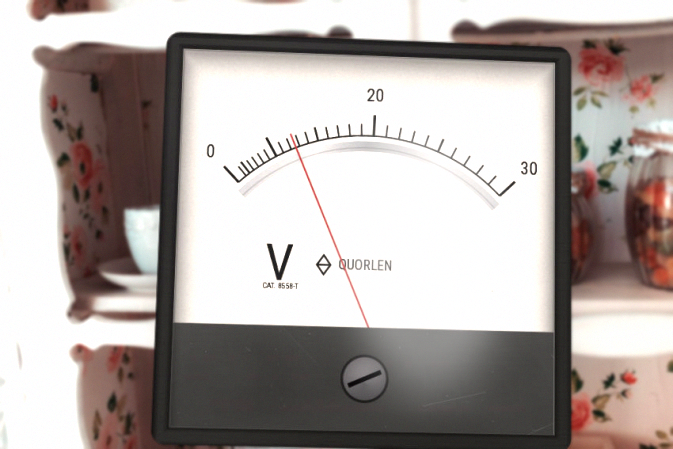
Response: 12.5 (V)
